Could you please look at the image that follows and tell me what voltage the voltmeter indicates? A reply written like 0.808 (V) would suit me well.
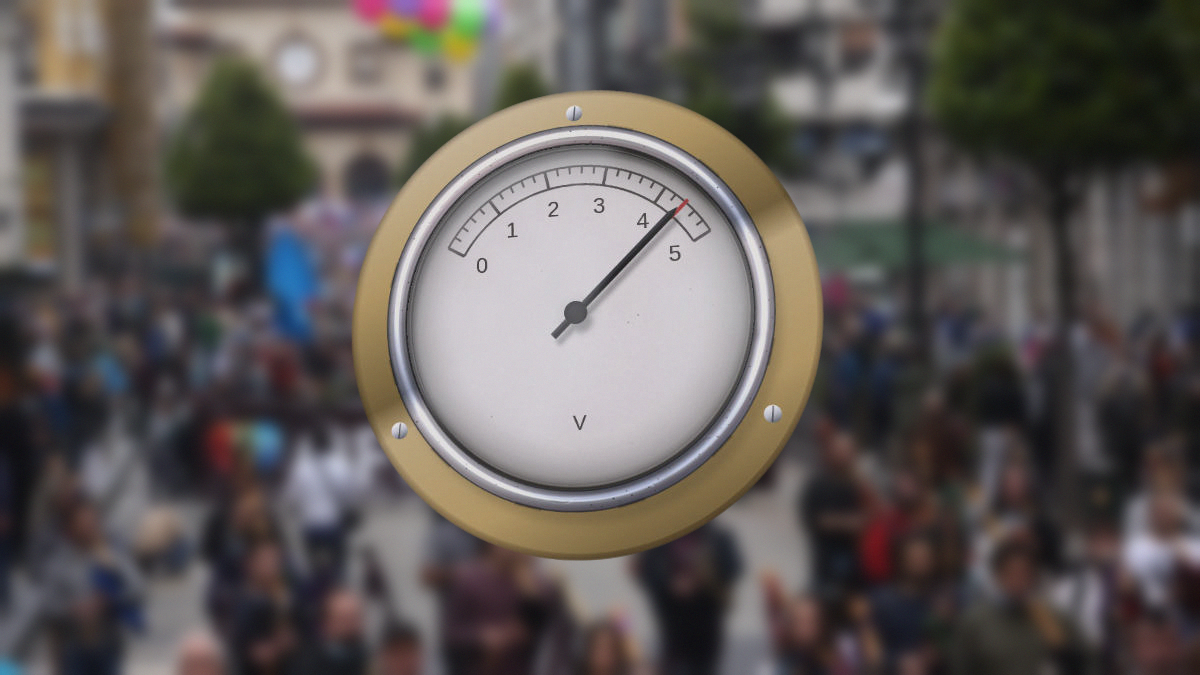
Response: 4.4 (V)
